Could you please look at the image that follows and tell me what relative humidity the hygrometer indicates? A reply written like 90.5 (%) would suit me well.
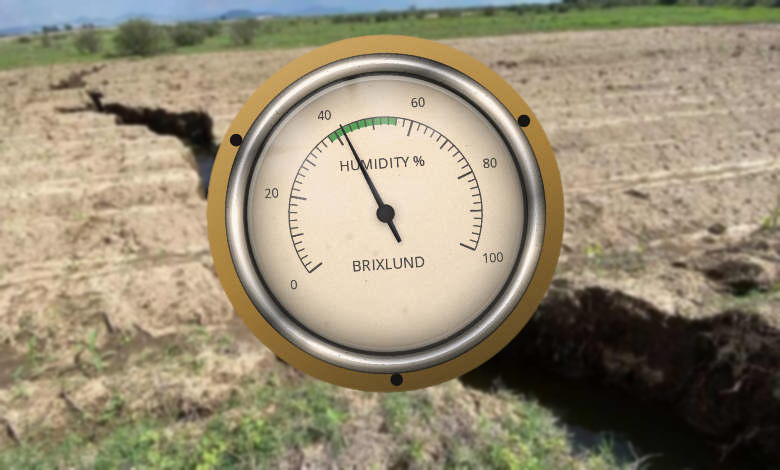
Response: 42 (%)
